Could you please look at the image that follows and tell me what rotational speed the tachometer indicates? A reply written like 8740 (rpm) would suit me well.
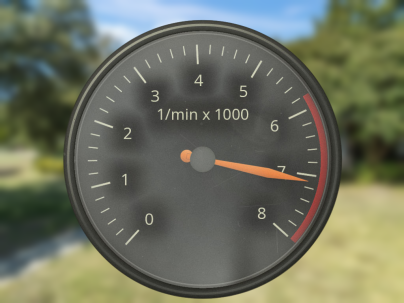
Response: 7100 (rpm)
